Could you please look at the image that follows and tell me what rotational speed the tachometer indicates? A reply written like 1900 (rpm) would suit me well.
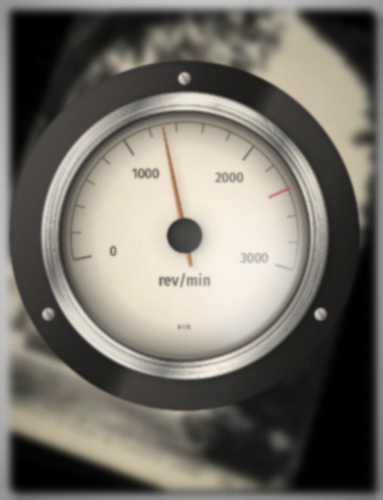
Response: 1300 (rpm)
